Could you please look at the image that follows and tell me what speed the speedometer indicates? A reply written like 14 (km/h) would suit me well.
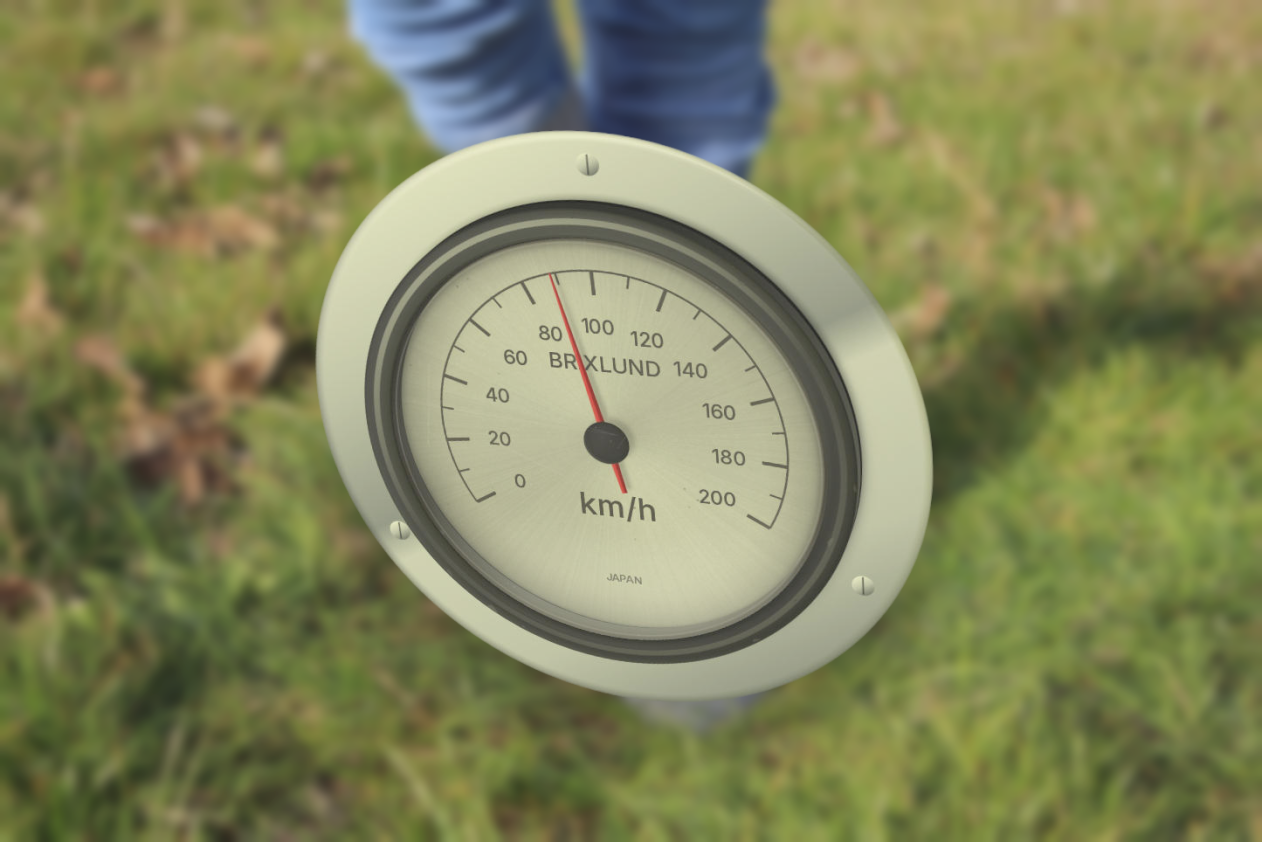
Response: 90 (km/h)
